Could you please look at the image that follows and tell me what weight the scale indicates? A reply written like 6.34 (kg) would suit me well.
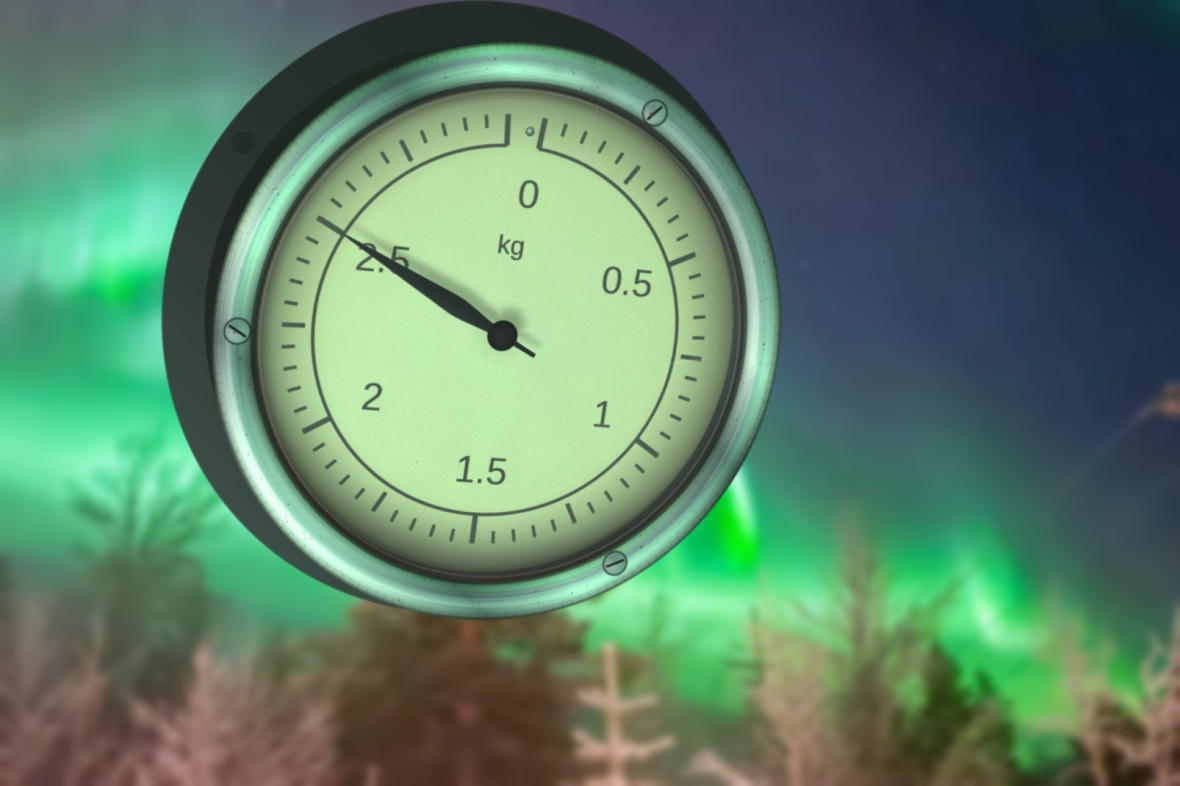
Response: 2.5 (kg)
